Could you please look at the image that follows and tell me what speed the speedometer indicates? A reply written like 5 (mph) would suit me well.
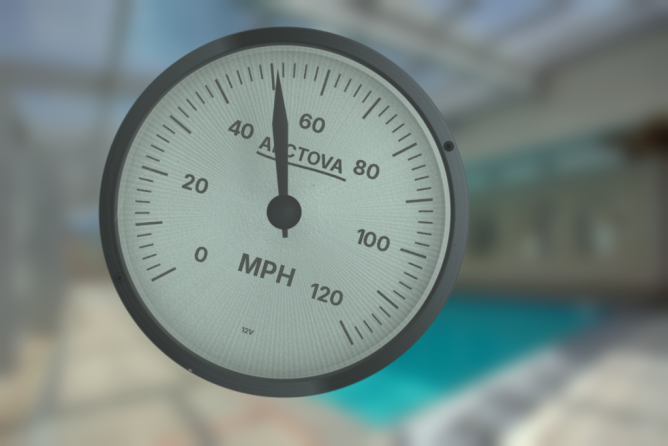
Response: 51 (mph)
